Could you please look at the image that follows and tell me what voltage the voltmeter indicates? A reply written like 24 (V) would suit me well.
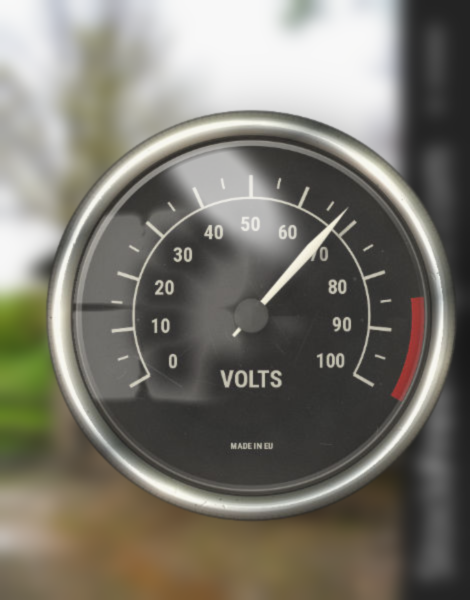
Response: 67.5 (V)
